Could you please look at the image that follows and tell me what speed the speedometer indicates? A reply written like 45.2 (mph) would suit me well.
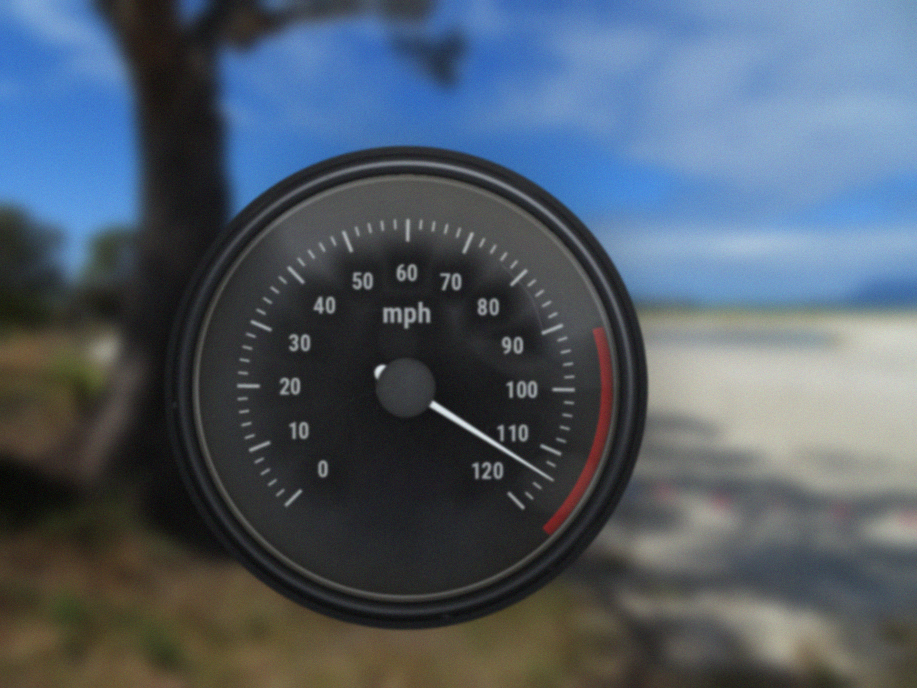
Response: 114 (mph)
